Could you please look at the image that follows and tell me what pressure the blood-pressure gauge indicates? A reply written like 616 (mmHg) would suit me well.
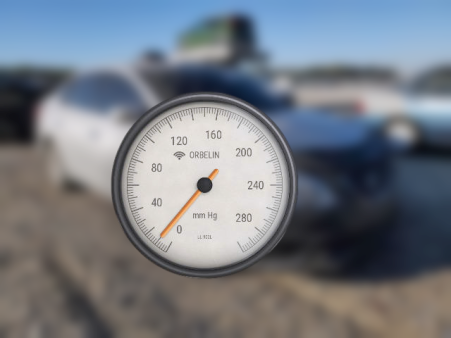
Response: 10 (mmHg)
